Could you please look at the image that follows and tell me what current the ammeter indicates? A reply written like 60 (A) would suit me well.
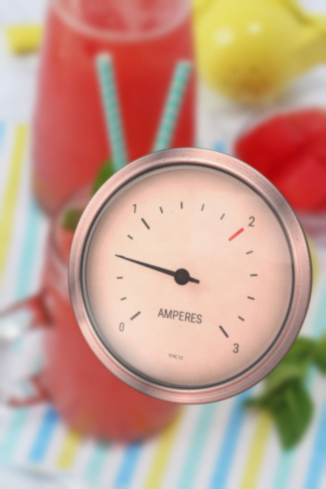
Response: 0.6 (A)
